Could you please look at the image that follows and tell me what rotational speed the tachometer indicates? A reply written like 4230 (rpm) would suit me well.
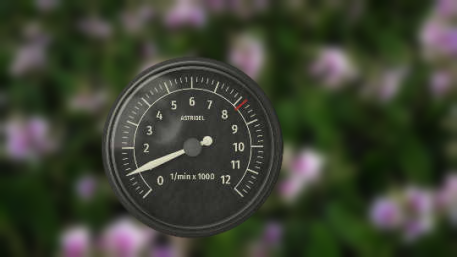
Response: 1000 (rpm)
